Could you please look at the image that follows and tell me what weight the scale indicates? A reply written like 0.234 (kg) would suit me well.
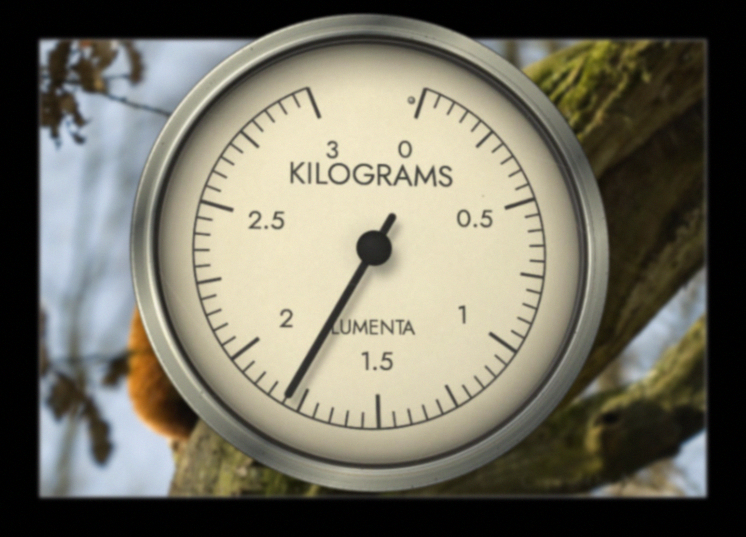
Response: 1.8 (kg)
